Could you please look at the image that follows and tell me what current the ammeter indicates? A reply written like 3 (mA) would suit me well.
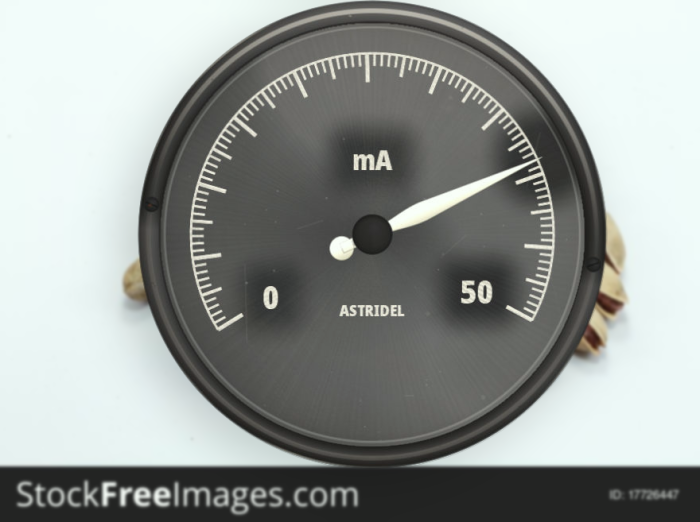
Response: 39 (mA)
